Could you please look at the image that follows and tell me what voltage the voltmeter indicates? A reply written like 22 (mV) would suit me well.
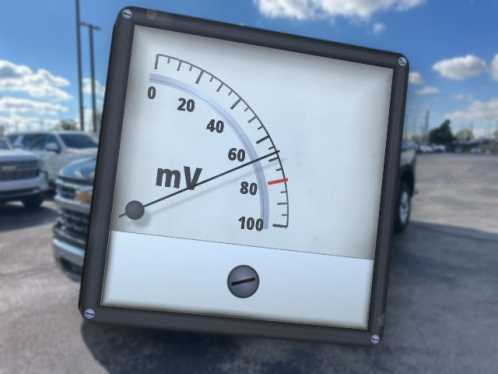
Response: 67.5 (mV)
